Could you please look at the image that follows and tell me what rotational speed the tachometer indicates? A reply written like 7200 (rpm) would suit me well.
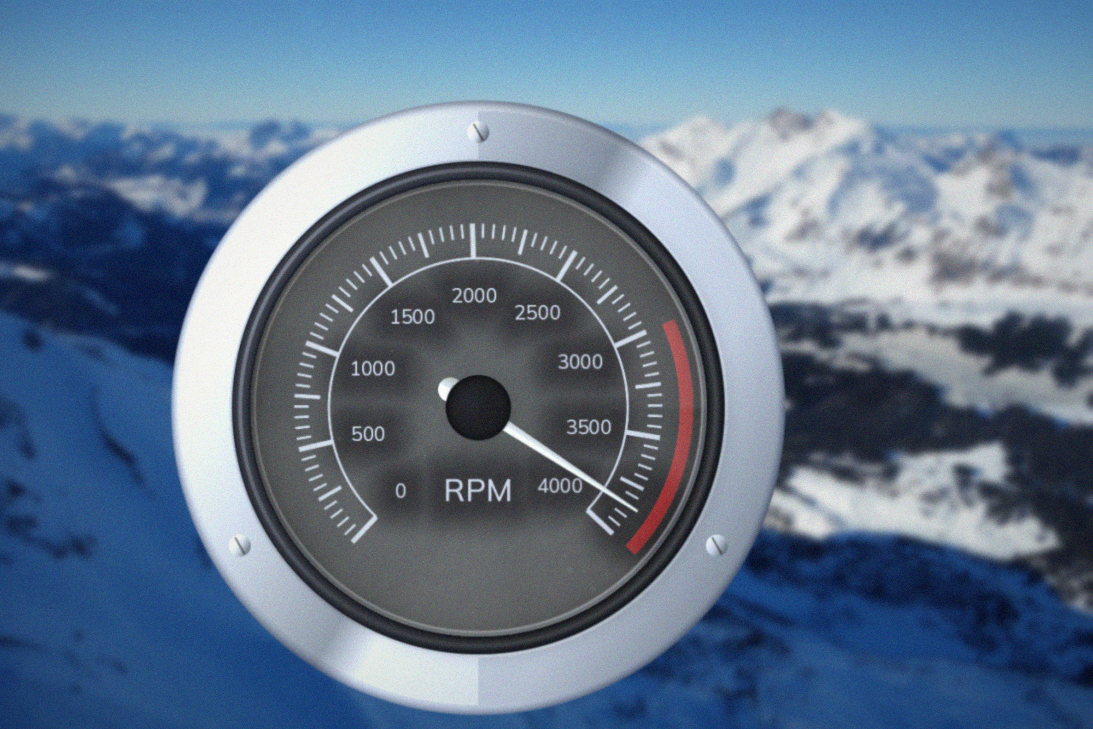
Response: 3850 (rpm)
